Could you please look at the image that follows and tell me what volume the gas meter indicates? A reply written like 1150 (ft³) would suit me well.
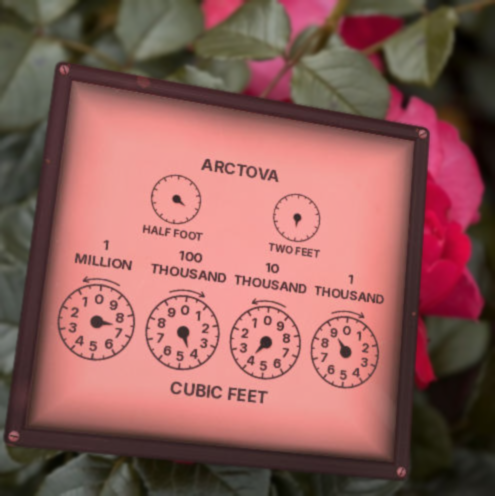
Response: 743900 (ft³)
